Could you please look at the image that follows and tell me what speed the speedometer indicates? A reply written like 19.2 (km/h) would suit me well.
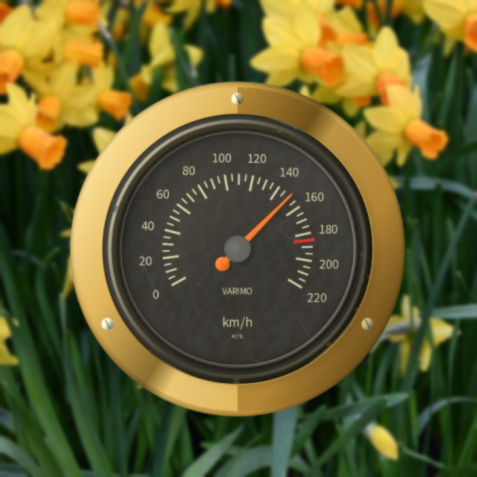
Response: 150 (km/h)
